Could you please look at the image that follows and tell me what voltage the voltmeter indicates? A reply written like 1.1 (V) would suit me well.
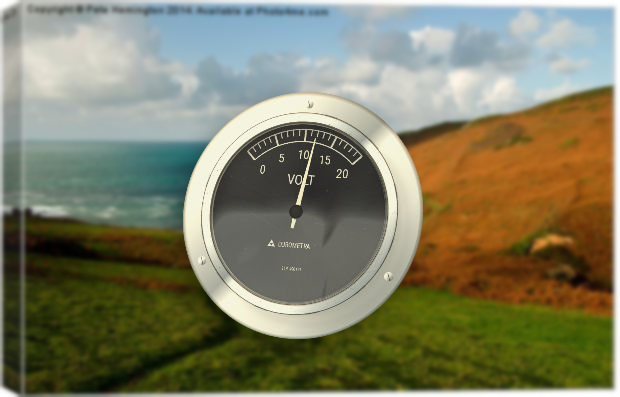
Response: 12 (V)
